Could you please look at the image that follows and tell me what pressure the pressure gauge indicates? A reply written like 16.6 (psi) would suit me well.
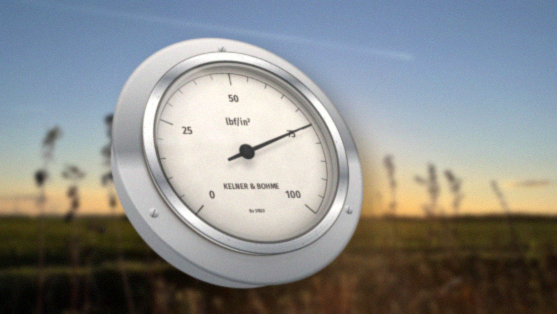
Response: 75 (psi)
